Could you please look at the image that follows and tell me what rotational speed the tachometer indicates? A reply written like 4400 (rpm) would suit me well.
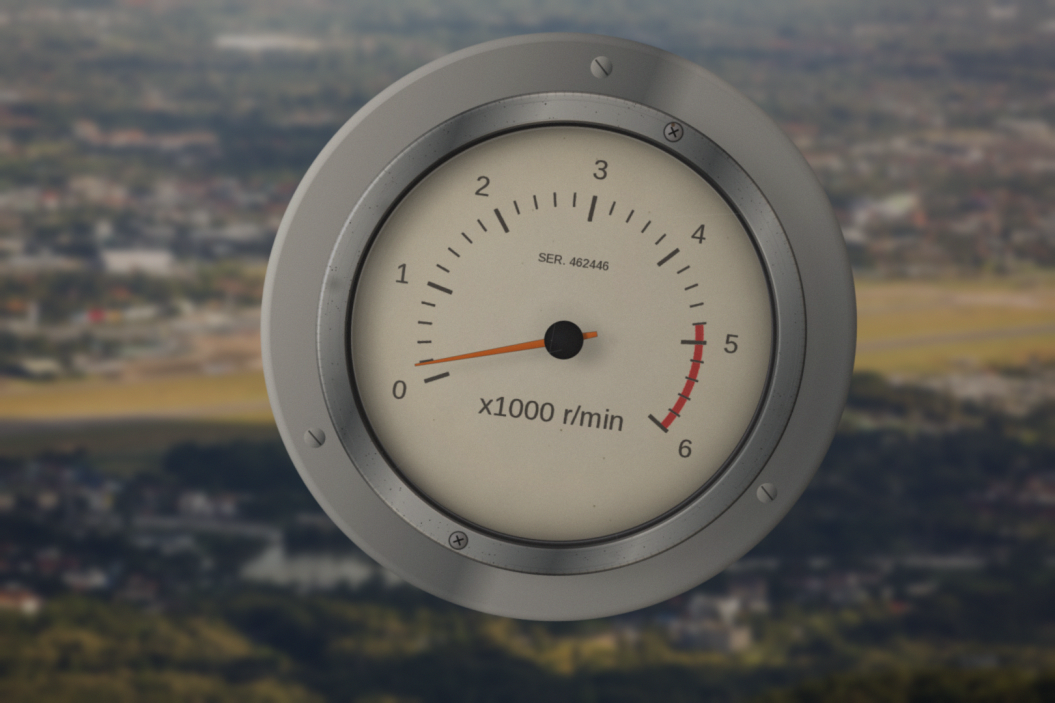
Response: 200 (rpm)
